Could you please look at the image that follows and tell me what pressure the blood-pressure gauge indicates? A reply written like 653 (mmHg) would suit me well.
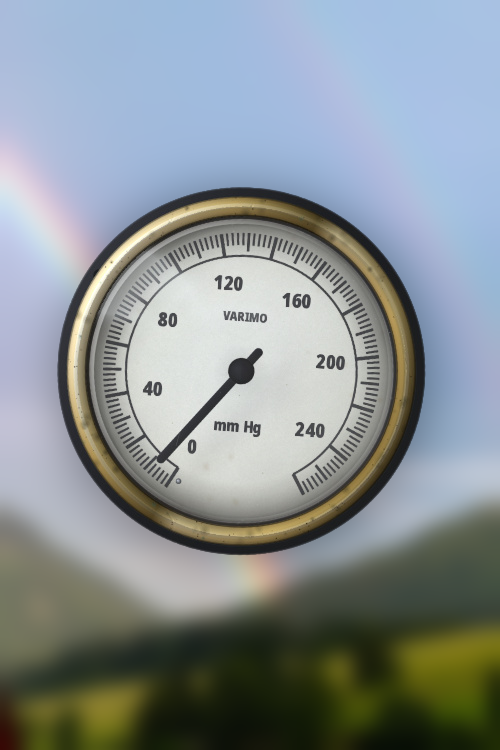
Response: 8 (mmHg)
